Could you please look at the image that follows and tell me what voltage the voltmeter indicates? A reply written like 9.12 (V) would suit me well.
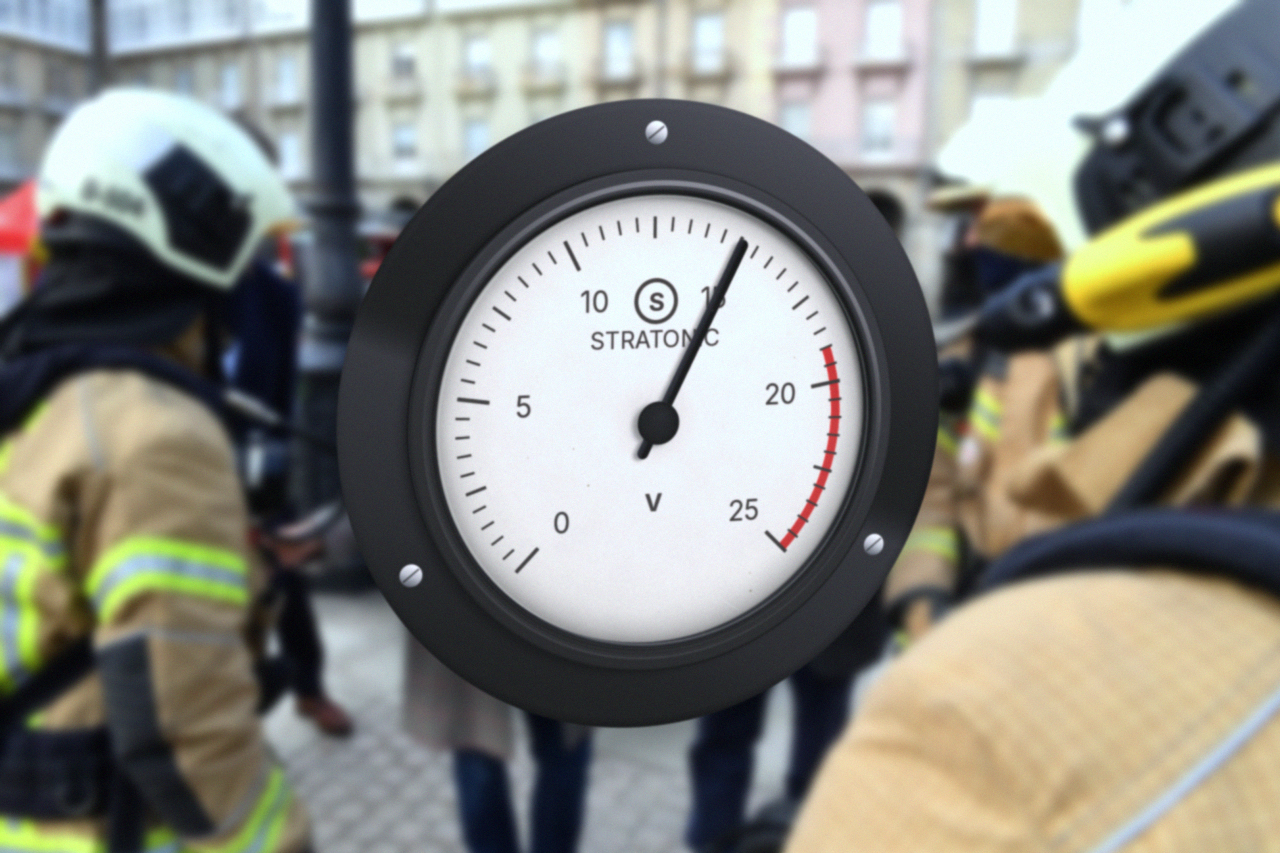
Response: 15 (V)
